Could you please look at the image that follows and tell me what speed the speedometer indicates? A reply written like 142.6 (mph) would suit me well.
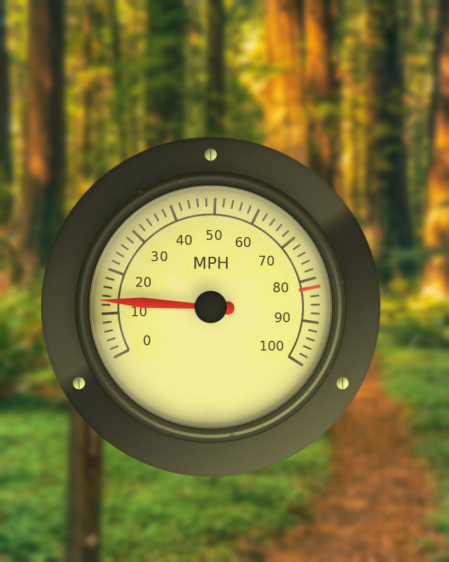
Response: 13 (mph)
